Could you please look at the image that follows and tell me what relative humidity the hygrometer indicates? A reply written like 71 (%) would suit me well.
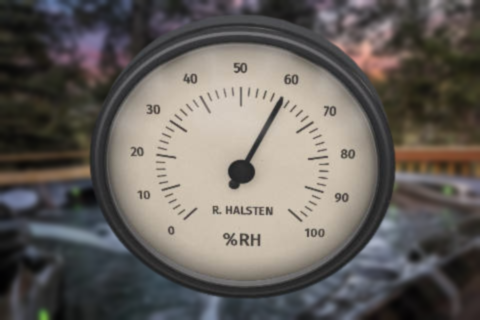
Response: 60 (%)
